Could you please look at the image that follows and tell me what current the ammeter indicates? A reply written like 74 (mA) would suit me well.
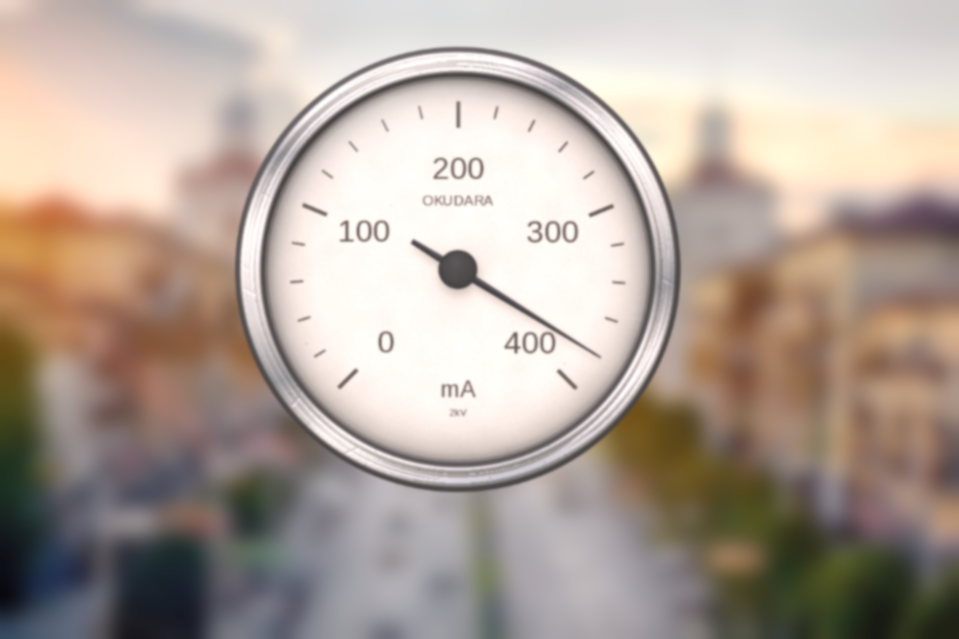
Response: 380 (mA)
